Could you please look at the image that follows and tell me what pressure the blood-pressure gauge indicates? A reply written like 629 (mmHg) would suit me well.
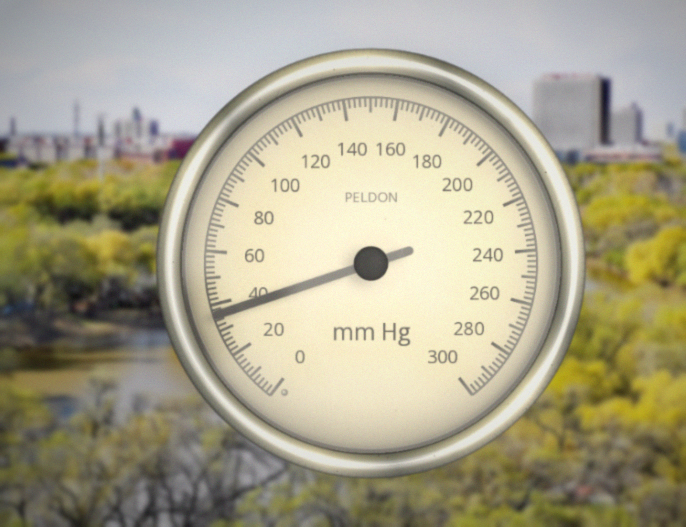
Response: 36 (mmHg)
